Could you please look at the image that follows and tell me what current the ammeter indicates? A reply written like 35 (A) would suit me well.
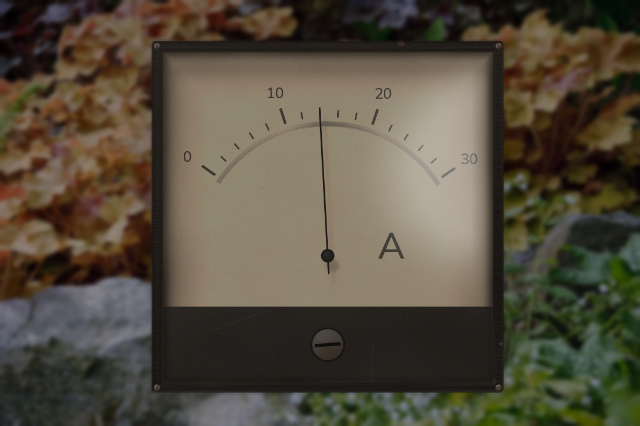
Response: 14 (A)
